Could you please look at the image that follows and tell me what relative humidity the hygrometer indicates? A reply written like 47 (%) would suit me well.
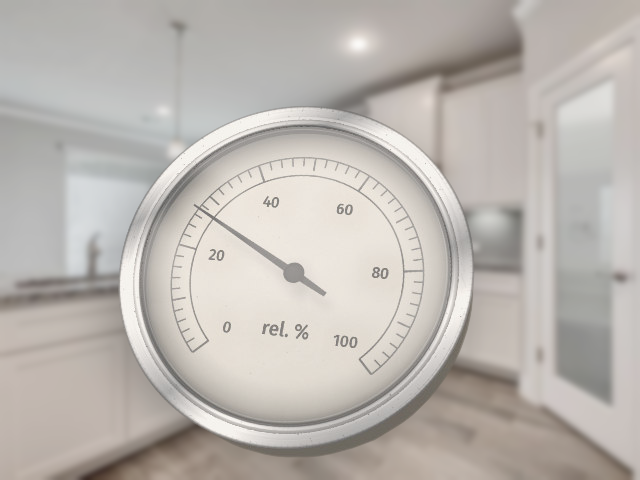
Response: 27 (%)
